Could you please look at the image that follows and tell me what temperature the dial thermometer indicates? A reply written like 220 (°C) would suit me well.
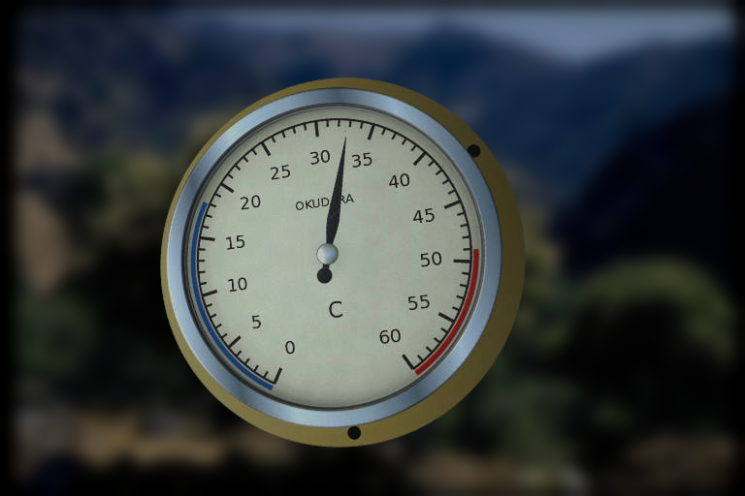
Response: 33 (°C)
